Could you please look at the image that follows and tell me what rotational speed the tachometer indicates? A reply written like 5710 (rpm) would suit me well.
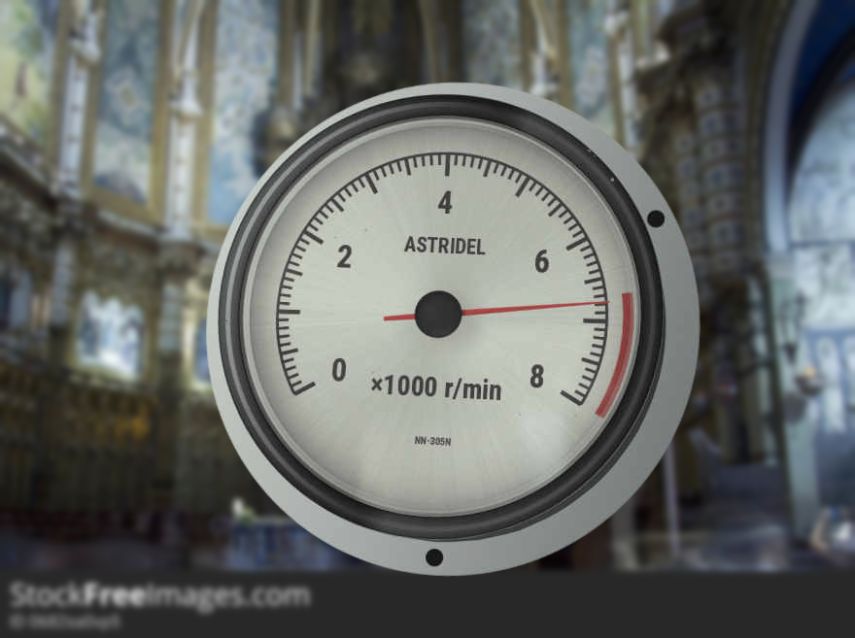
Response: 6800 (rpm)
